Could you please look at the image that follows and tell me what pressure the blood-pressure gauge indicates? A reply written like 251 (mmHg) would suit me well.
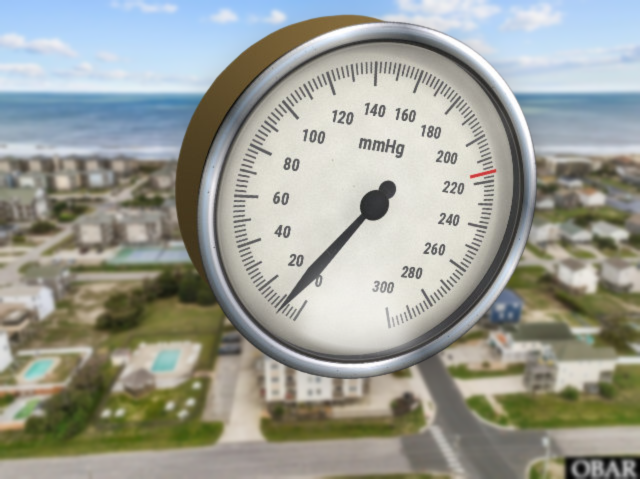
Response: 10 (mmHg)
